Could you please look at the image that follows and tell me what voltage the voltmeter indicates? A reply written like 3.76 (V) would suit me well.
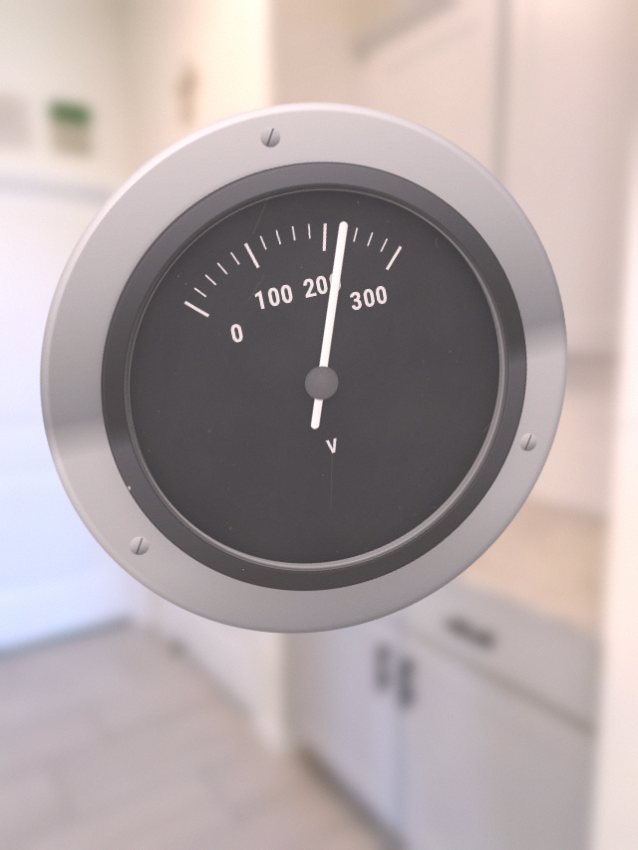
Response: 220 (V)
